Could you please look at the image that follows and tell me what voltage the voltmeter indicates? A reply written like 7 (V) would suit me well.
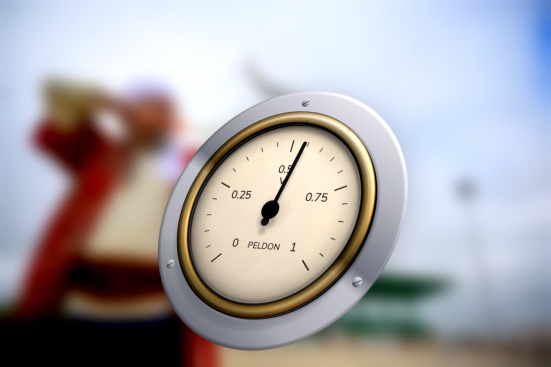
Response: 0.55 (V)
